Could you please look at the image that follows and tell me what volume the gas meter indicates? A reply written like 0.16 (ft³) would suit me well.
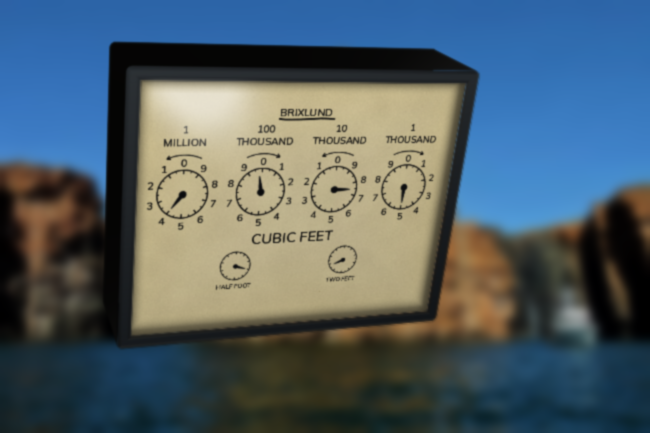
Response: 397500 (ft³)
